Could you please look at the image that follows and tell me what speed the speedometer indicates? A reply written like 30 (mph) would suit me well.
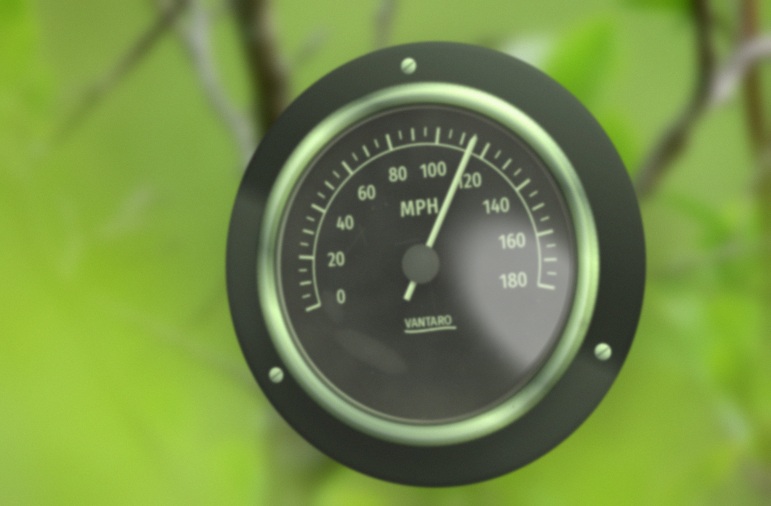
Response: 115 (mph)
